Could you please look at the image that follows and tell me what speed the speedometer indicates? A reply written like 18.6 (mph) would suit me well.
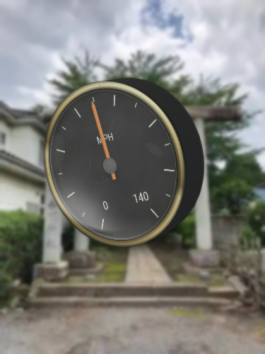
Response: 70 (mph)
